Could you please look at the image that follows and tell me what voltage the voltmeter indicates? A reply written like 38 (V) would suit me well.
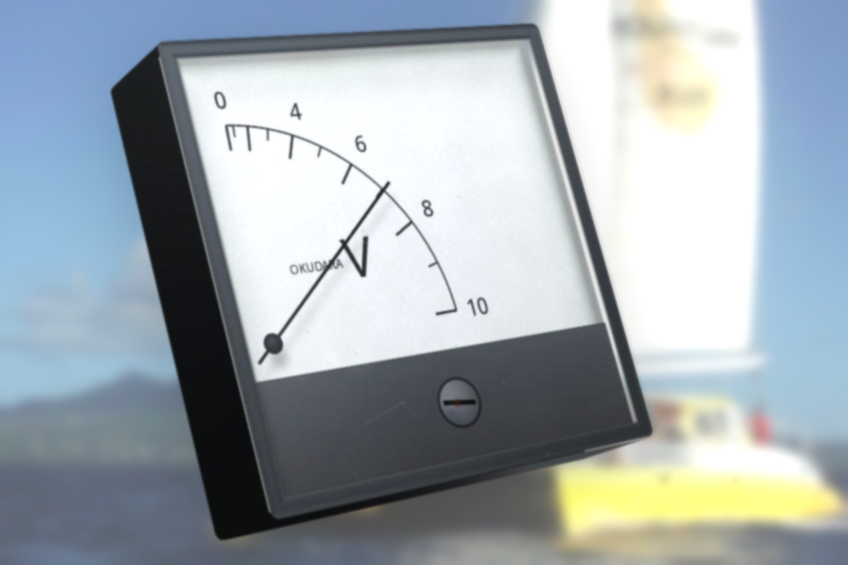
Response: 7 (V)
